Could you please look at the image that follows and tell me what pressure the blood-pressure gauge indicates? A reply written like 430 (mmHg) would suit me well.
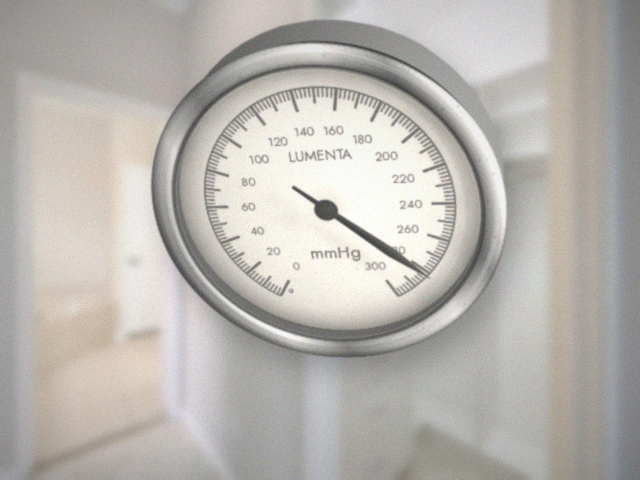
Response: 280 (mmHg)
